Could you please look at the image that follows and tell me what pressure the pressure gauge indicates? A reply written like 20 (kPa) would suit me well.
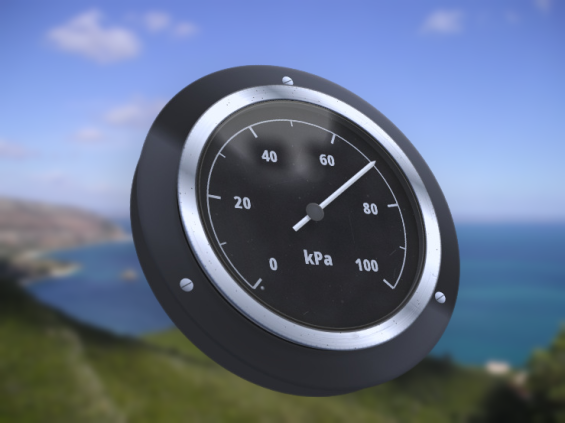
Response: 70 (kPa)
